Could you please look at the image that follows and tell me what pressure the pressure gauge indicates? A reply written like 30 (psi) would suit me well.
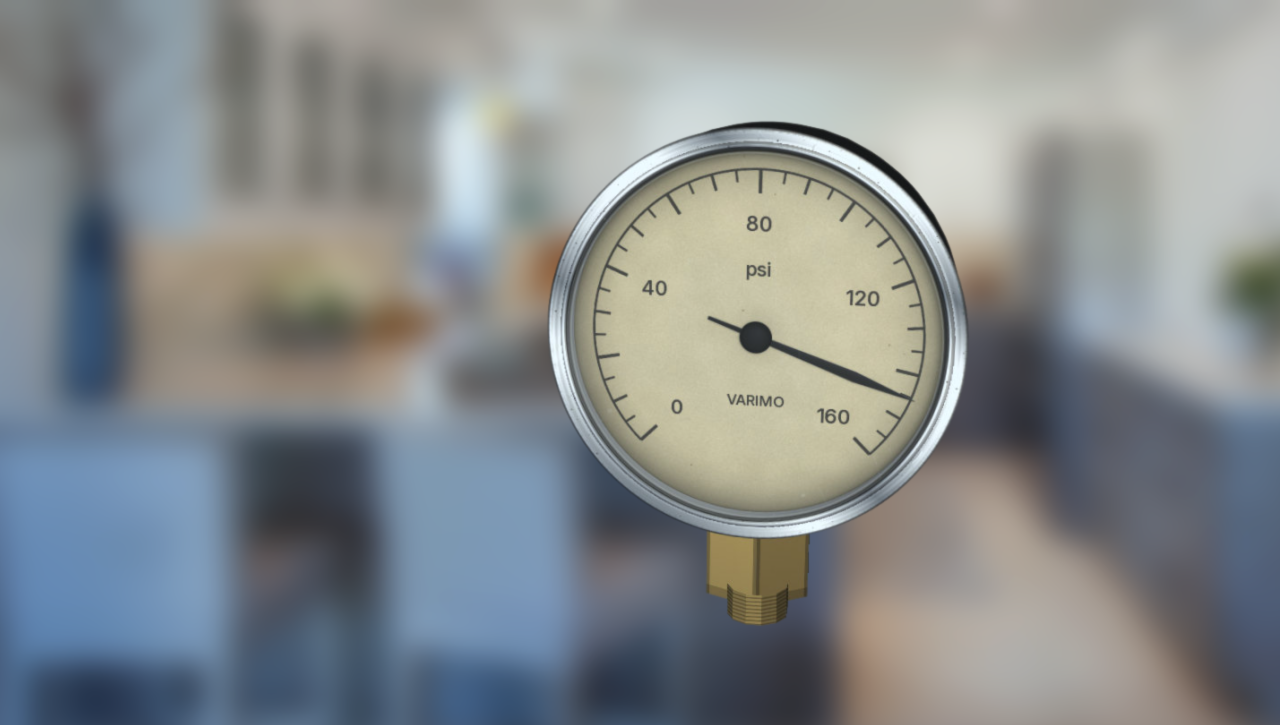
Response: 145 (psi)
